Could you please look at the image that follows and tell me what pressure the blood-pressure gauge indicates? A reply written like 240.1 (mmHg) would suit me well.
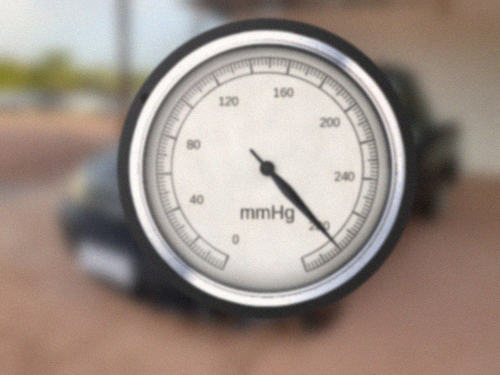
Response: 280 (mmHg)
